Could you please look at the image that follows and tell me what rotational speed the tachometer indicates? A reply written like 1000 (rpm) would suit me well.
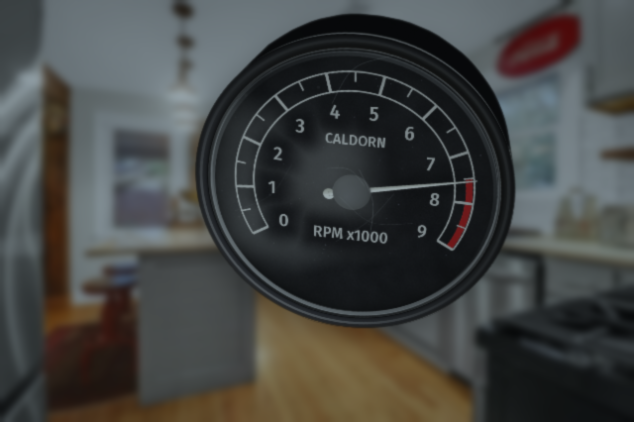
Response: 7500 (rpm)
